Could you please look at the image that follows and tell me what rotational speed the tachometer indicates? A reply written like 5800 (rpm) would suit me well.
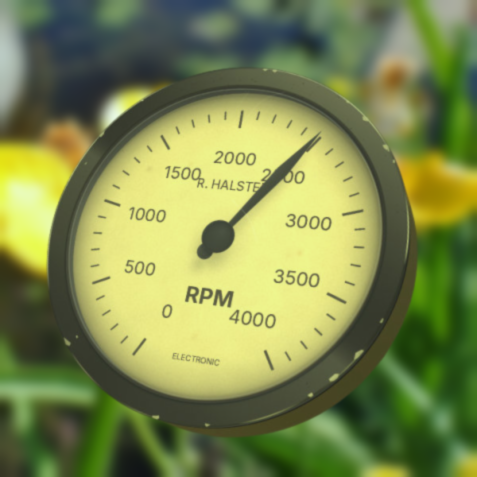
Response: 2500 (rpm)
